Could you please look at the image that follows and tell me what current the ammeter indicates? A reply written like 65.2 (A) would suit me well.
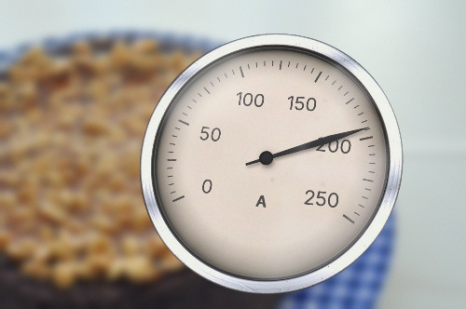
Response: 195 (A)
